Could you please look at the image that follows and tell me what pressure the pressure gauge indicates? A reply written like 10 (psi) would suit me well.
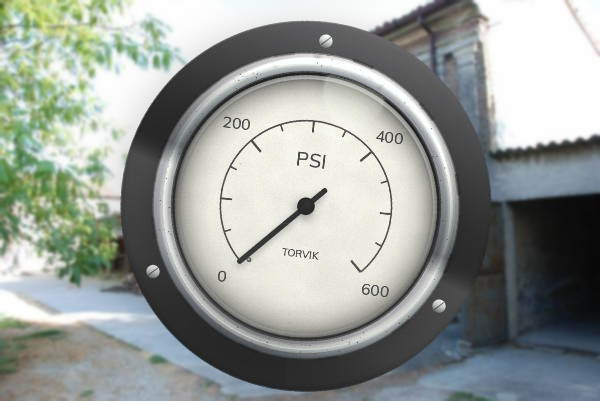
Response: 0 (psi)
